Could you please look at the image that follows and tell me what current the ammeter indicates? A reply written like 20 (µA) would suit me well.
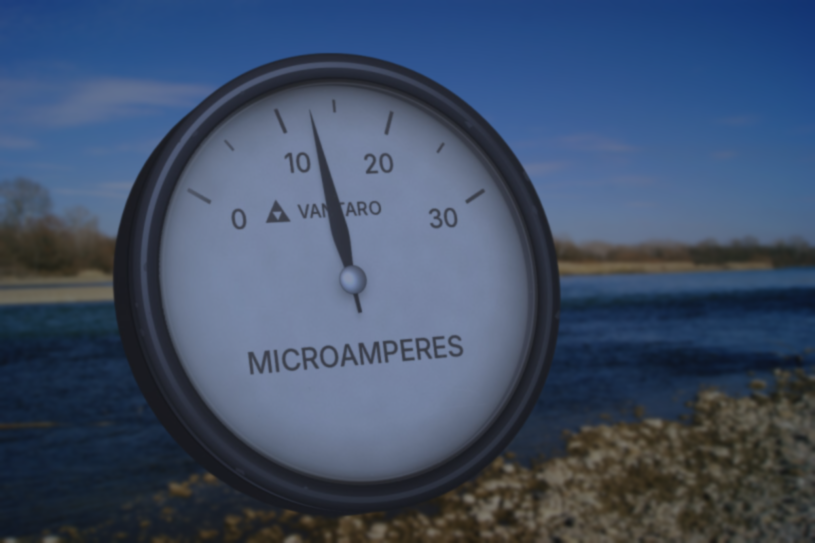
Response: 12.5 (µA)
